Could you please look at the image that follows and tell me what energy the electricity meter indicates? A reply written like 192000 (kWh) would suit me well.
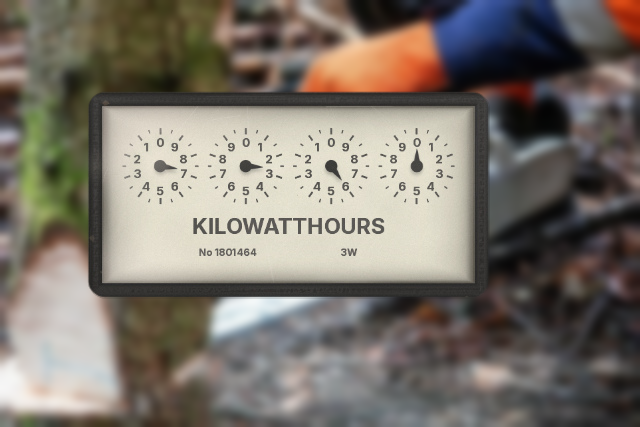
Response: 7260 (kWh)
